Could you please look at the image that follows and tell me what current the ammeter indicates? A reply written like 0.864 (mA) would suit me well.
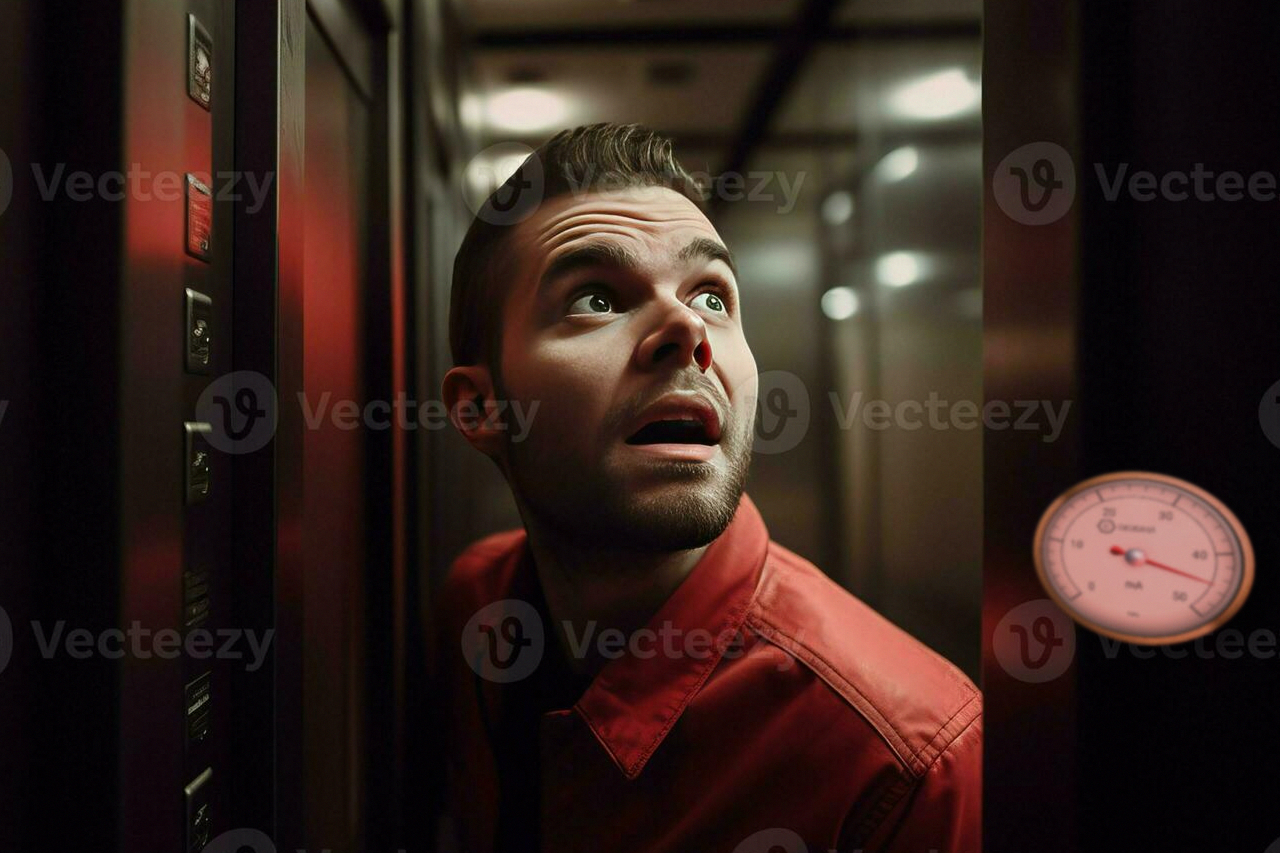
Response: 45 (mA)
